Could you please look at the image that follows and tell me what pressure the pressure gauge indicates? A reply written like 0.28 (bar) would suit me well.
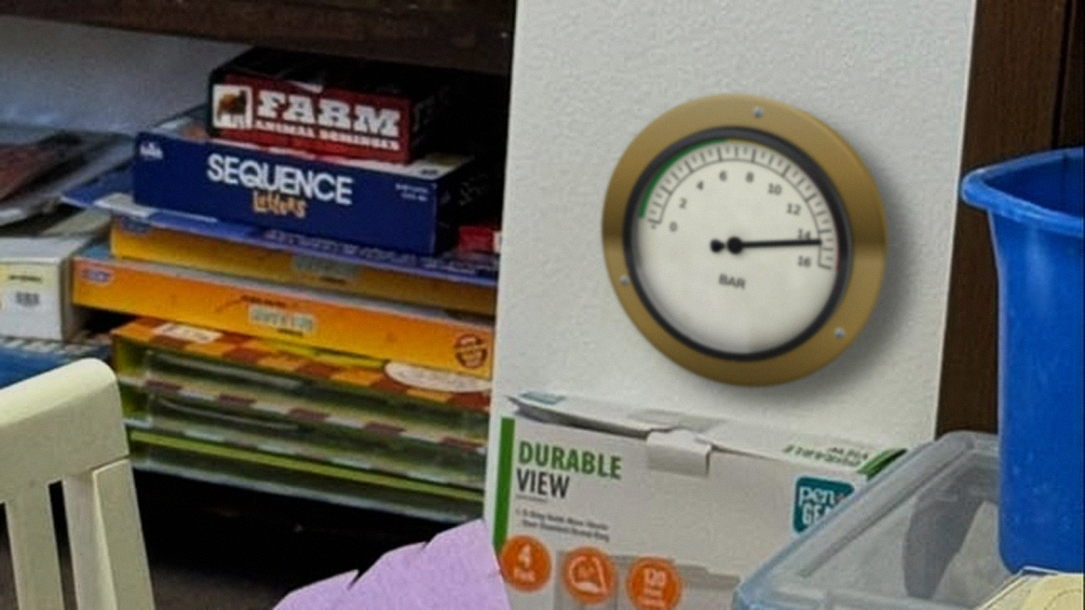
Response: 14.5 (bar)
